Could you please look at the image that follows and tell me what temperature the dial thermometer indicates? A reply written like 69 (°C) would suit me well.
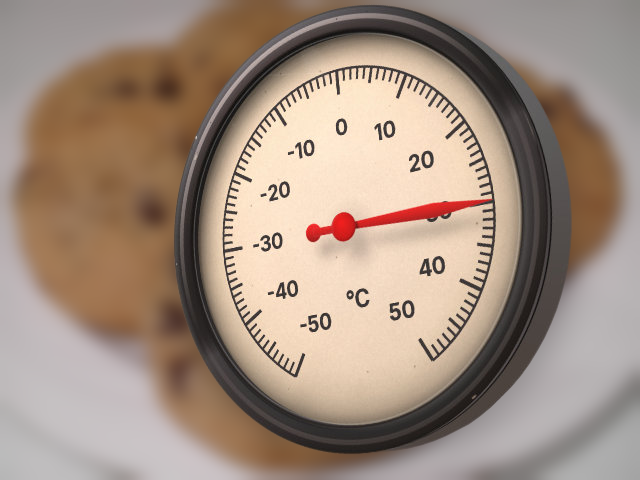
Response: 30 (°C)
